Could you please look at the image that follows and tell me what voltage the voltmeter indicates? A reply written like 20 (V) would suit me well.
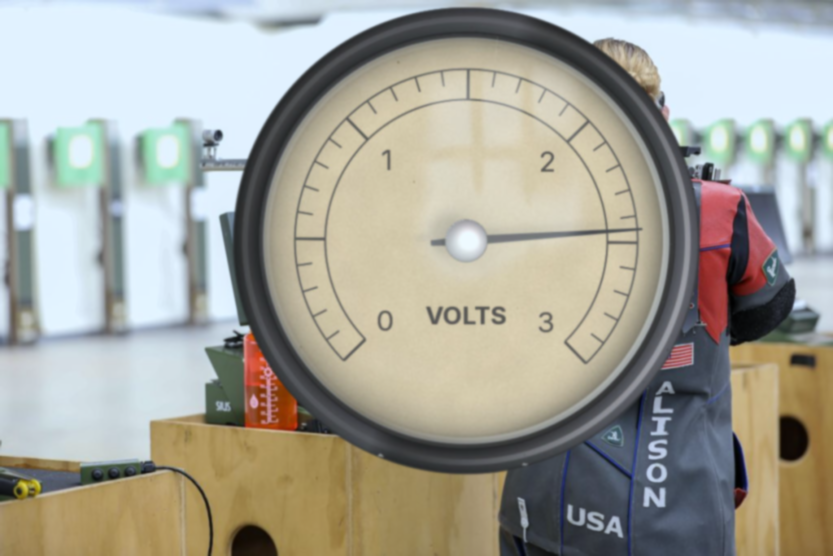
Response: 2.45 (V)
